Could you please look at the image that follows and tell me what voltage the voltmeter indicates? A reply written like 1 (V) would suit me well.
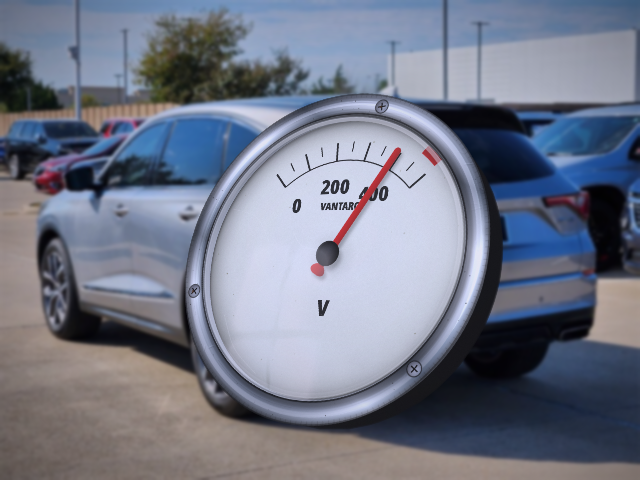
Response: 400 (V)
